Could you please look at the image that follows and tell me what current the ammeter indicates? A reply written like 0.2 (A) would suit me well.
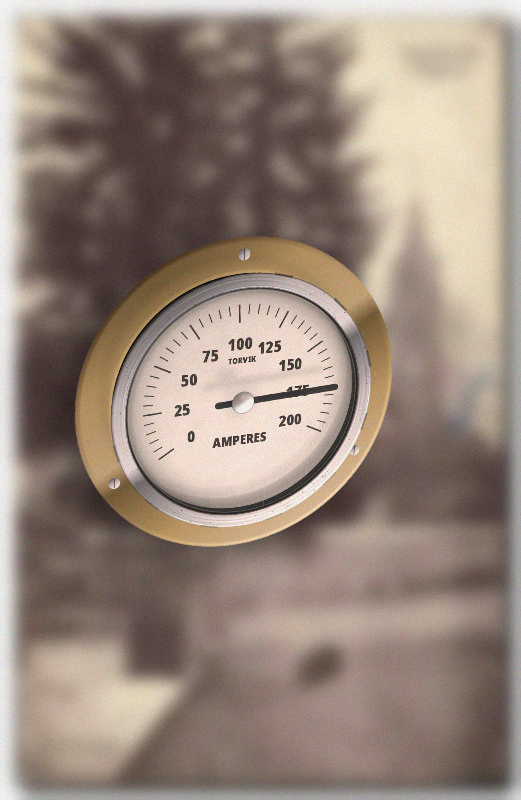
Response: 175 (A)
